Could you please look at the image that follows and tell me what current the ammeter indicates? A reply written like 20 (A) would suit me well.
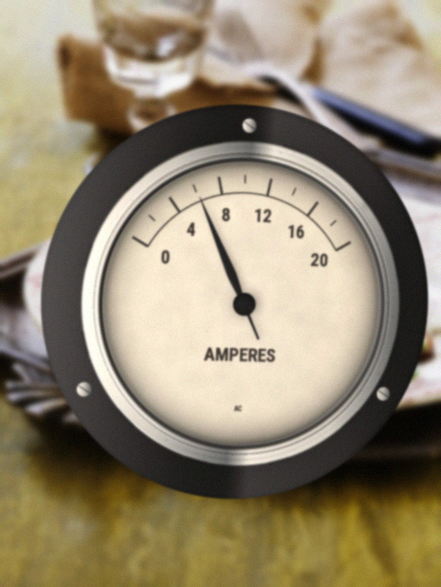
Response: 6 (A)
